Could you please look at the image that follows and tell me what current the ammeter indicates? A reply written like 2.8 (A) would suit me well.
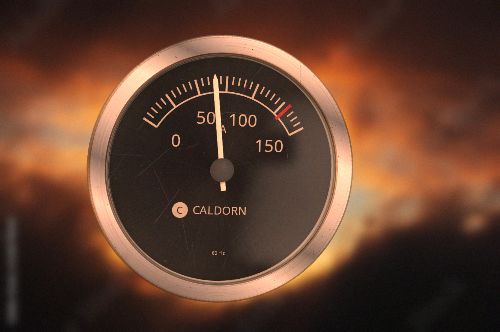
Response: 65 (A)
